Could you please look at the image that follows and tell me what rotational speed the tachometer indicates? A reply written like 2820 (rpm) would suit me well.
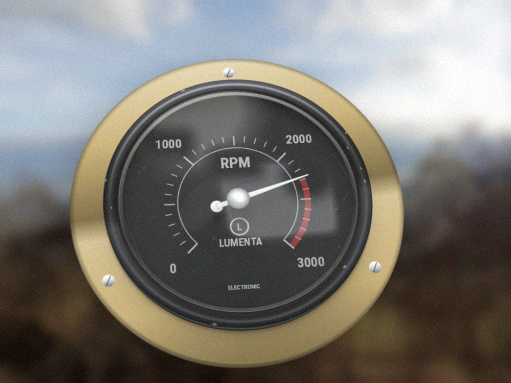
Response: 2300 (rpm)
